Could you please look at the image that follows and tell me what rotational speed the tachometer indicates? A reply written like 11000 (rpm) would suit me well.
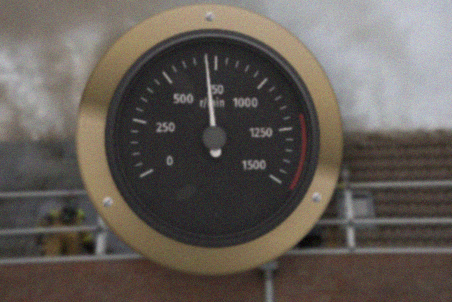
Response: 700 (rpm)
